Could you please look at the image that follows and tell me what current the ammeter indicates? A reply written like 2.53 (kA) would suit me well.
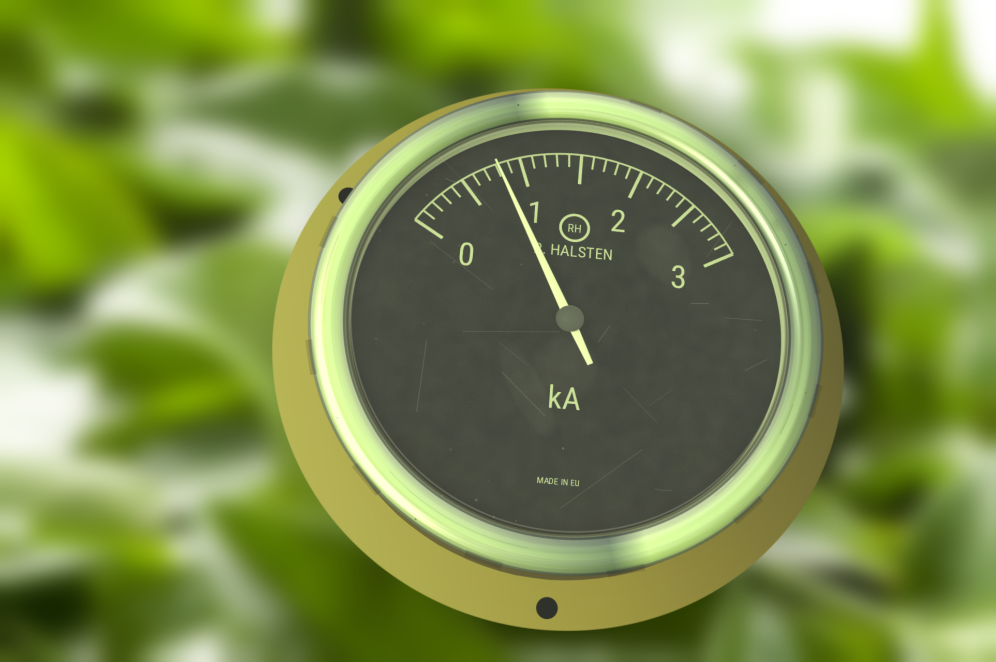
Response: 0.8 (kA)
